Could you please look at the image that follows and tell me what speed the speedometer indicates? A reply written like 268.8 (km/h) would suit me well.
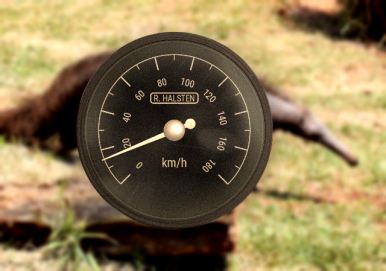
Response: 15 (km/h)
